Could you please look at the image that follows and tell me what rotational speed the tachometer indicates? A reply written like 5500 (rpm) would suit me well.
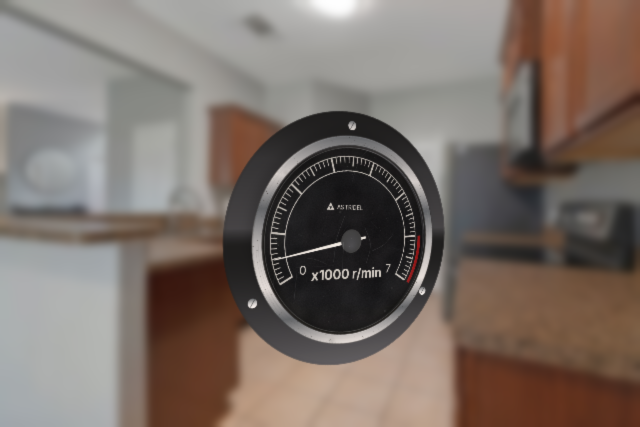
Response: 500 (rpm)
